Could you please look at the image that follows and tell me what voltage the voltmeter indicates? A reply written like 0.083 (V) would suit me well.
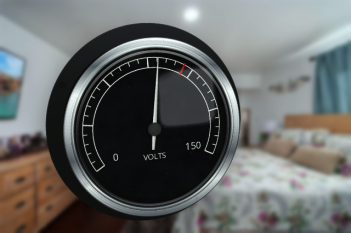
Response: 80 (V)
